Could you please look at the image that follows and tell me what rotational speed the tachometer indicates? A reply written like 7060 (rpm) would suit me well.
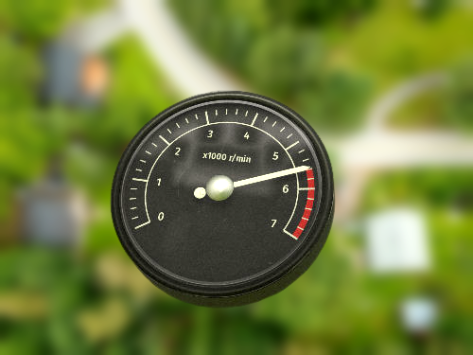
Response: 5600 (rpm)
